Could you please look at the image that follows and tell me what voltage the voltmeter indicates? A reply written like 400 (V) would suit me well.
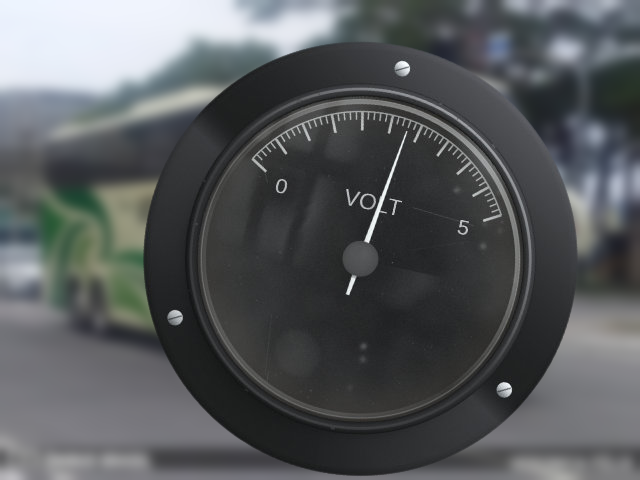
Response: 2.8 (V)
